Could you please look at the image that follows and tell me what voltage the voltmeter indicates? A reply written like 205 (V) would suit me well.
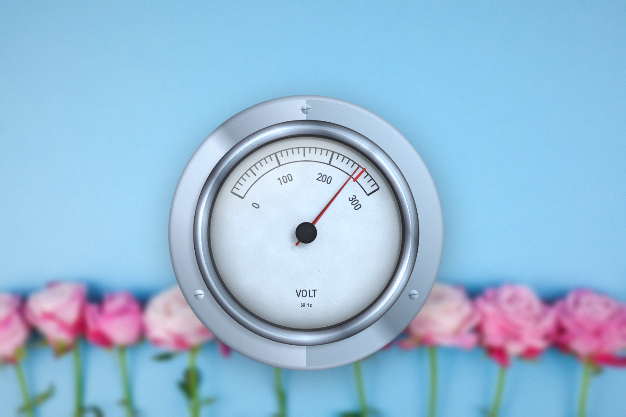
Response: 250 (V)
